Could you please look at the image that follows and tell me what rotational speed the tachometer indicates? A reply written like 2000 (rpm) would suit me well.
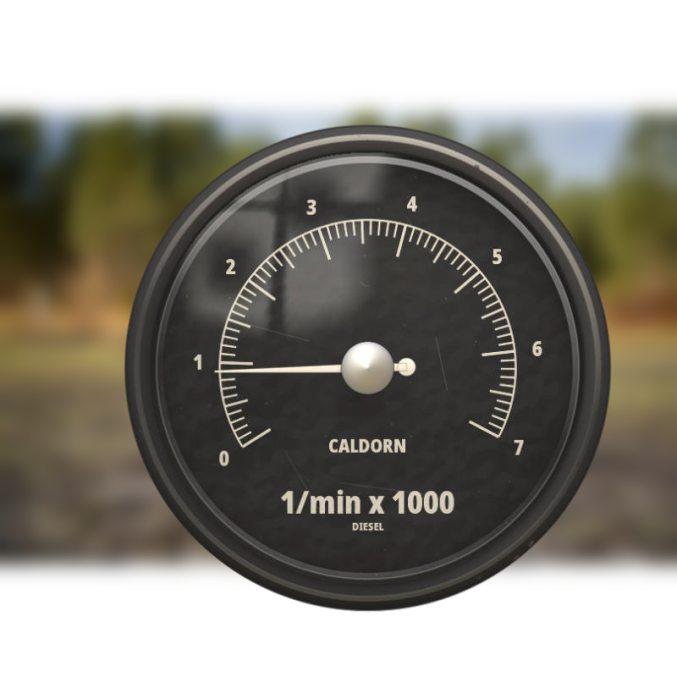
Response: 900 (rpm)
